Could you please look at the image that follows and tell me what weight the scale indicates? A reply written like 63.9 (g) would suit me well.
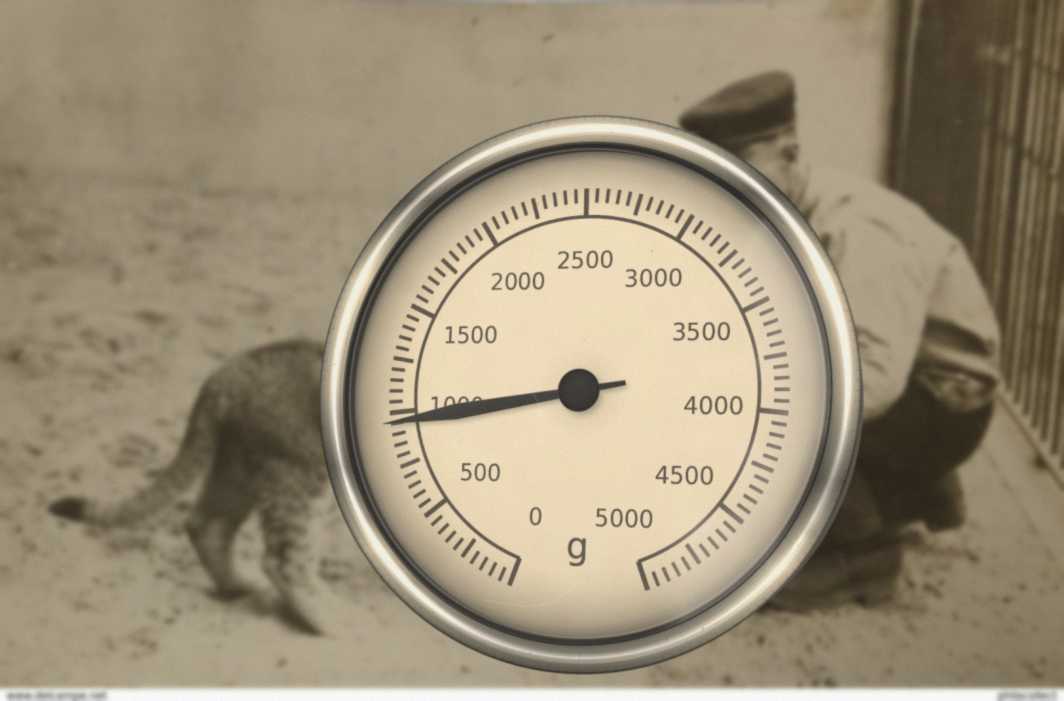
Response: 950 (g)
